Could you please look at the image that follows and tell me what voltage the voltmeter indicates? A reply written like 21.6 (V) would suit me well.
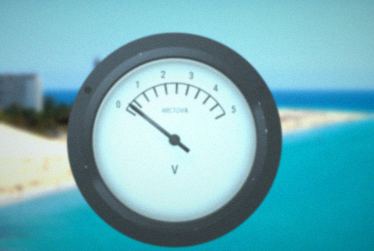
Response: 0.25 (V)
